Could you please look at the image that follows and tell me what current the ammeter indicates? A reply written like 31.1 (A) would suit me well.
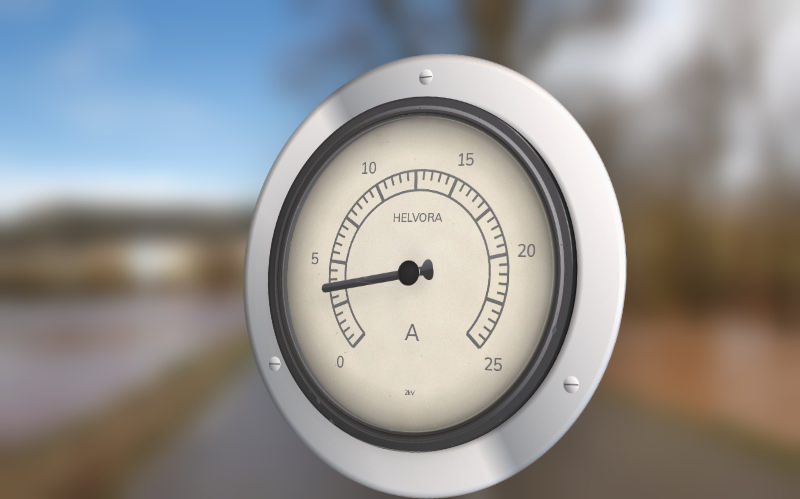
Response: 3.5 (A)
